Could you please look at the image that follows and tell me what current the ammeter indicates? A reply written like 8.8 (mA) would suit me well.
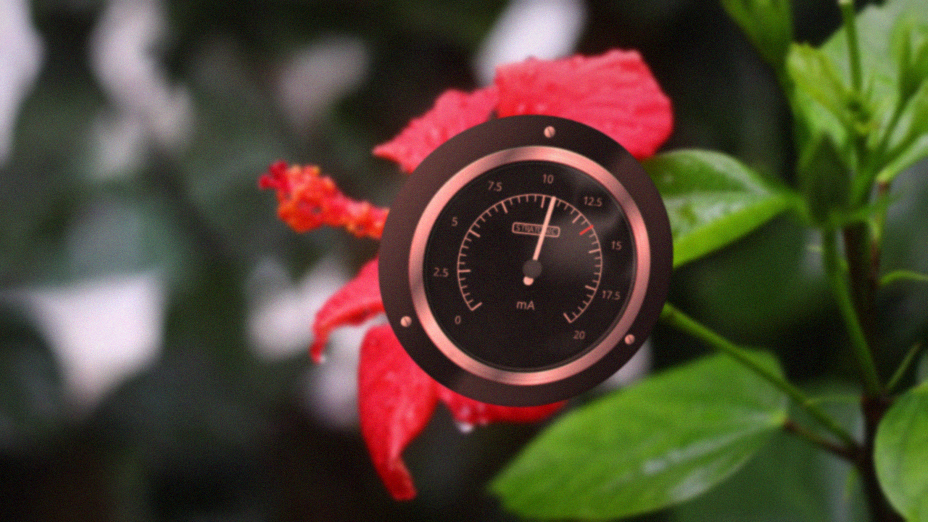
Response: 10.5 (mA)
